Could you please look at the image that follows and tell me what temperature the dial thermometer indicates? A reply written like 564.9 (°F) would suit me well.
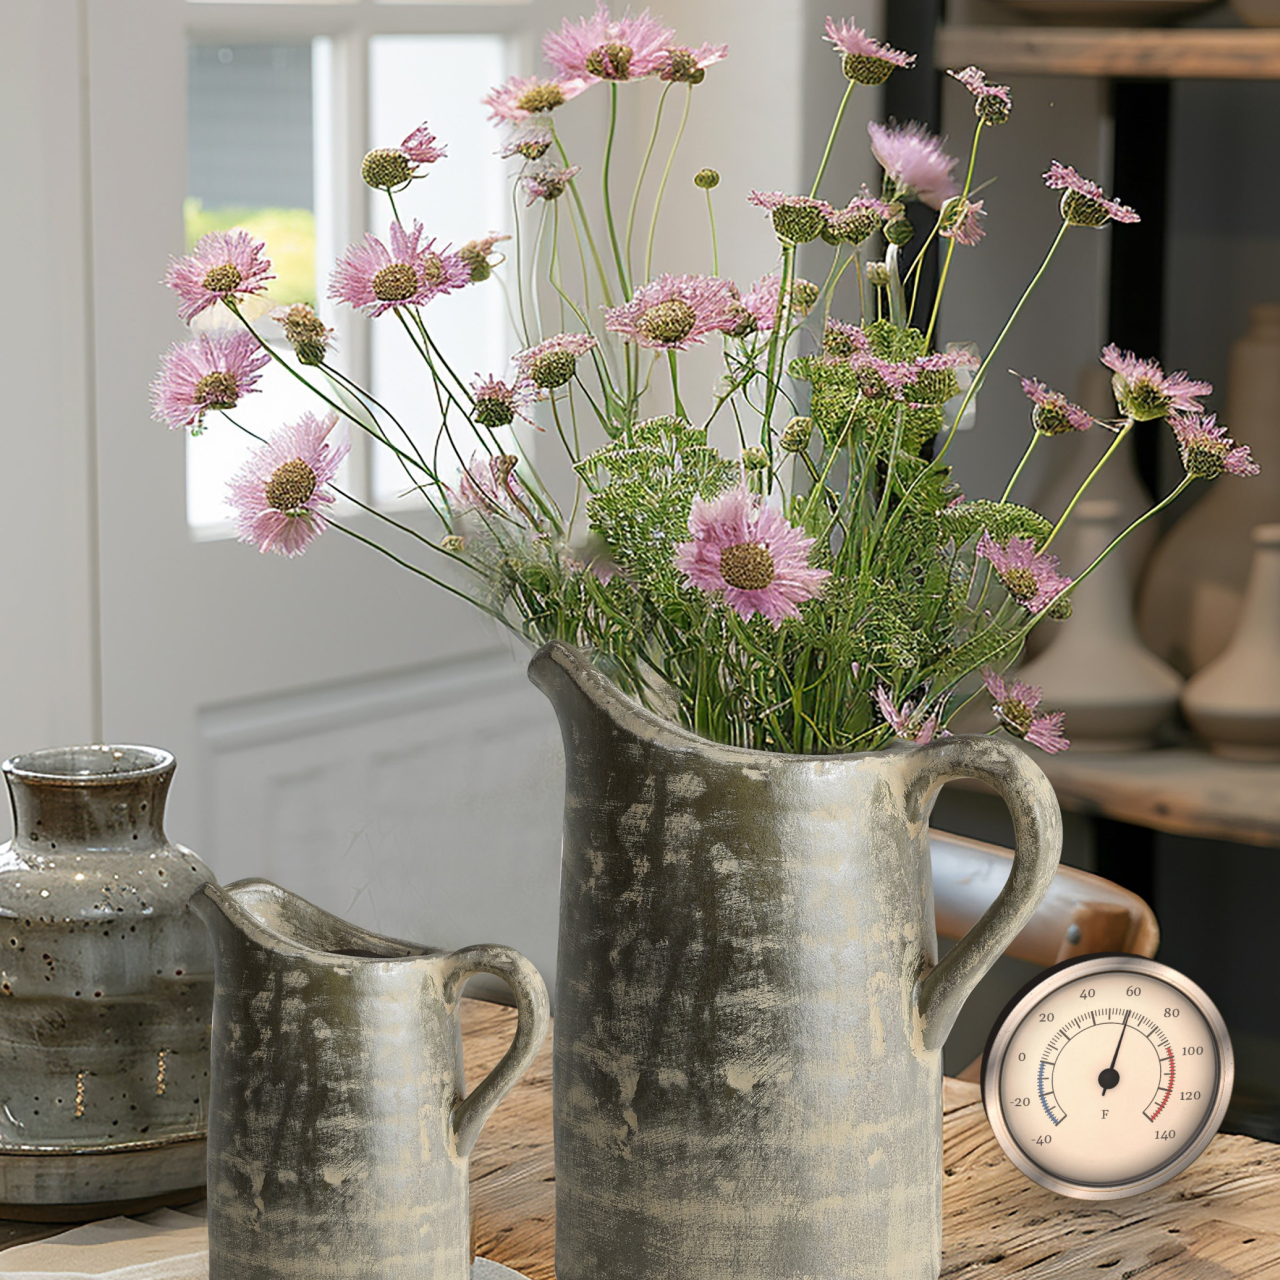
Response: 60 (°F)
